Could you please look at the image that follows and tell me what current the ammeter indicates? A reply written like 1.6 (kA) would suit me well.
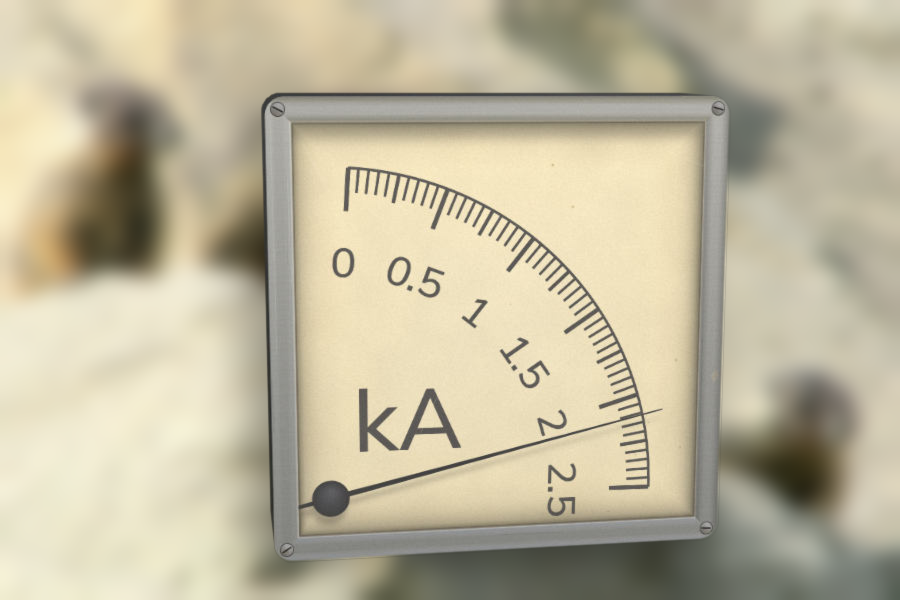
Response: 2.1 (kA)
